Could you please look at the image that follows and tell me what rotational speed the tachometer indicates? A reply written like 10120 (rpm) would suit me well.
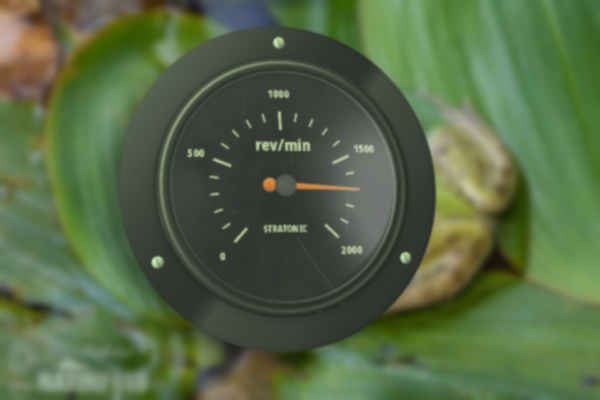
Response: 1700 (rpm)
